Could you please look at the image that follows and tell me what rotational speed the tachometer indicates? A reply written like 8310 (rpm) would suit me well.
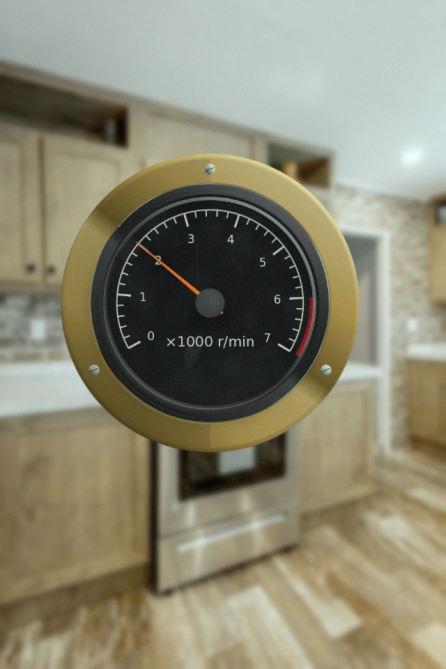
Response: 2000 (rpm)
